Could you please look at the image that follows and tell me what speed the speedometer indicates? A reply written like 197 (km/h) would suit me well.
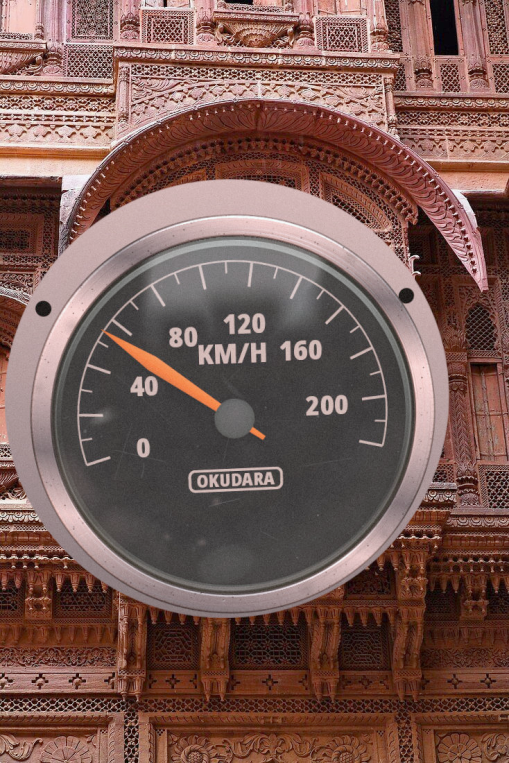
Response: 55 (km/h)
